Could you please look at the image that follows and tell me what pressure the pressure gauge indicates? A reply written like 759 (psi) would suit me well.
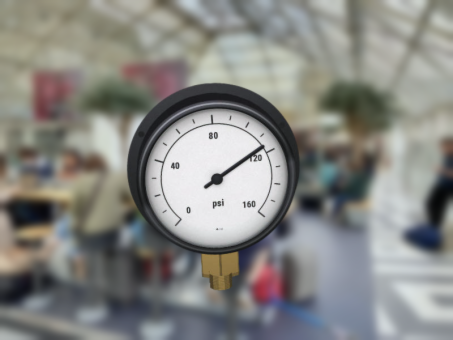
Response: 115 (psi)
